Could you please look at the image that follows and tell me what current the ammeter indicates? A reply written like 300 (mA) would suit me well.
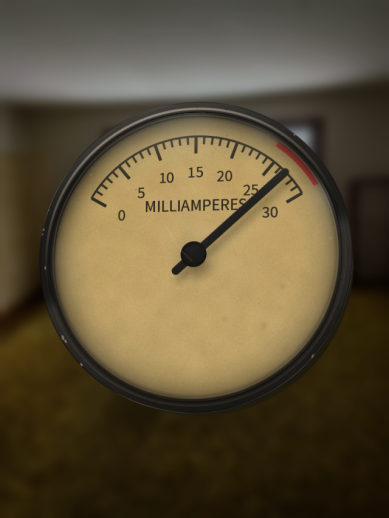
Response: 27 (mA)
